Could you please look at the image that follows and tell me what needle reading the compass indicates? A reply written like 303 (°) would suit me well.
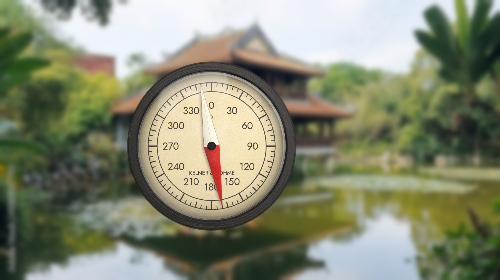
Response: 170 (°)
